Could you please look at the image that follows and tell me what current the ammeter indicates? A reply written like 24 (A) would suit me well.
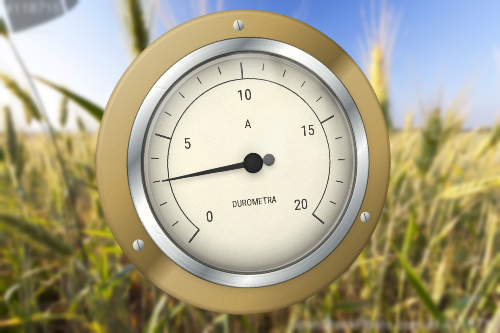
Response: 3 (A)
